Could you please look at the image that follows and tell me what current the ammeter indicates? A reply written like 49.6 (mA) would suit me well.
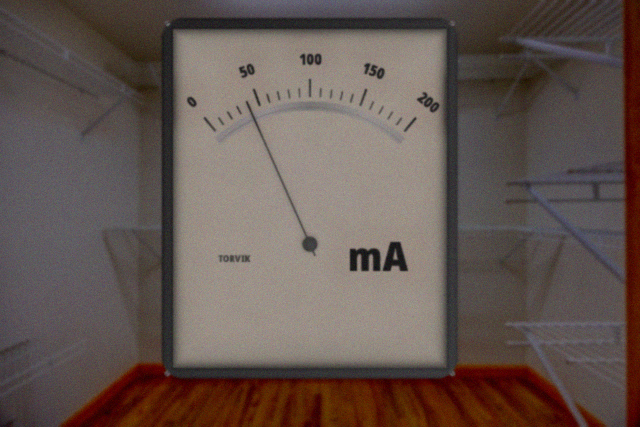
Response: 40 (mA)
